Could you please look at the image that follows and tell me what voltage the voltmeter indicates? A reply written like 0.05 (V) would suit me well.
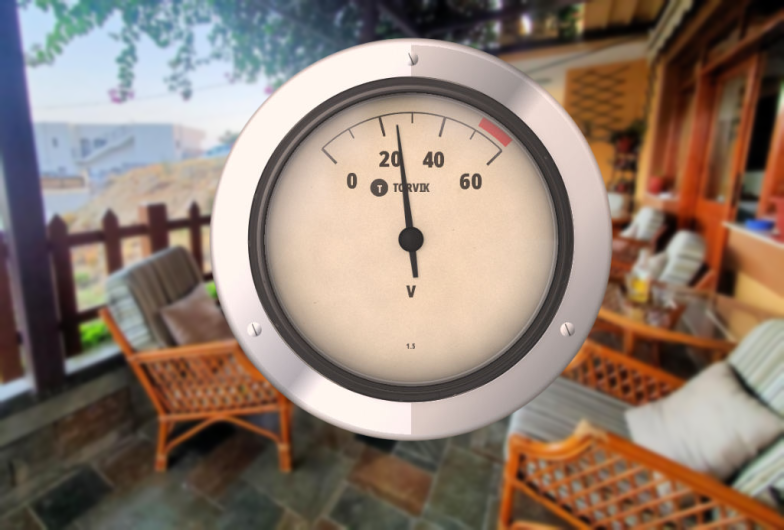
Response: 25 (V)
